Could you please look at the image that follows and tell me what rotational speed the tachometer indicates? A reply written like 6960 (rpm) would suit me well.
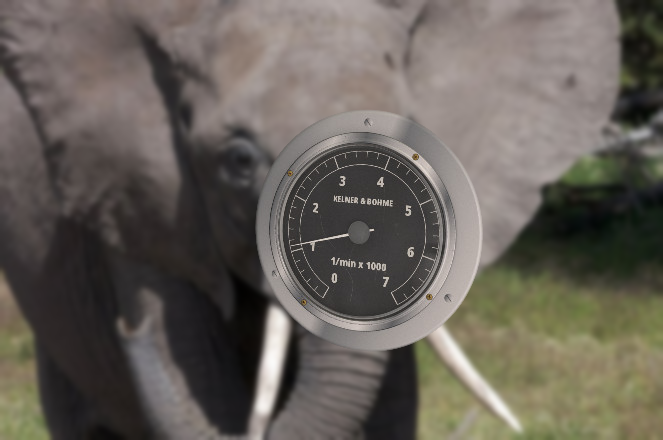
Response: 1100 (rpm)
